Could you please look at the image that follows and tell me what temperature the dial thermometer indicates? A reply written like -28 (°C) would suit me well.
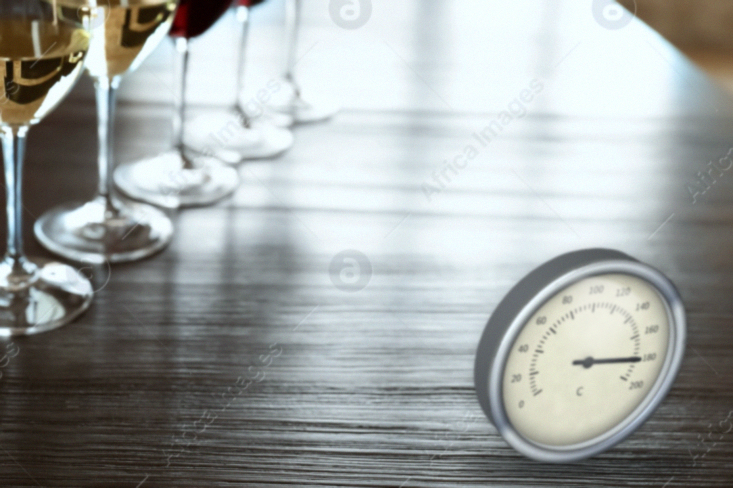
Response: 180 (°C)
